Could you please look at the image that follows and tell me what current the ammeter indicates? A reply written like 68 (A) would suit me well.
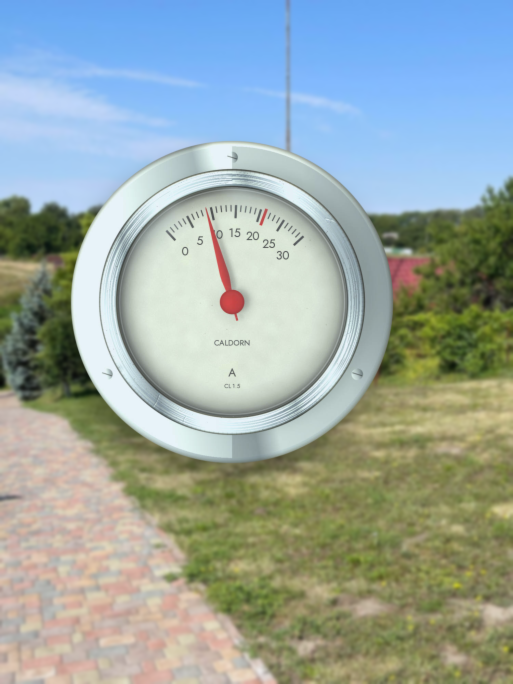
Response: 9 (A)
